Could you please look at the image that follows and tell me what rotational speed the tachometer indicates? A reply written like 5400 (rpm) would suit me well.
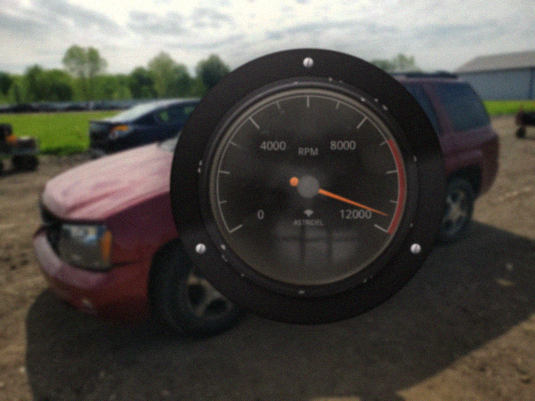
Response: 11500 (rpm)
